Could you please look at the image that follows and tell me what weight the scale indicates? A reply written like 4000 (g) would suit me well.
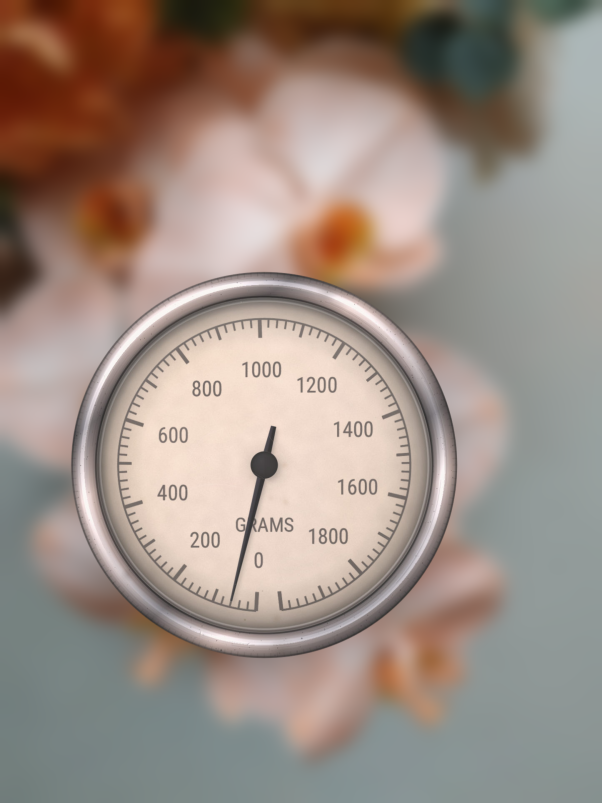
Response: 60 (g)
